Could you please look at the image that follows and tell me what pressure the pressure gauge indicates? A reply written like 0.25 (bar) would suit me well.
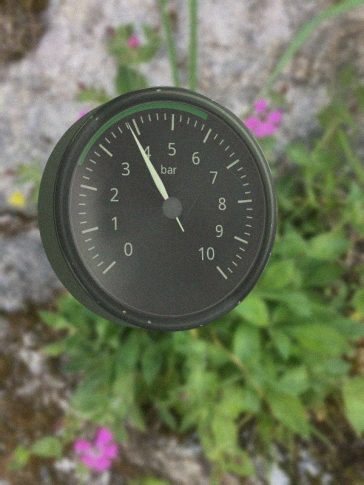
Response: 3.8 (bar)
